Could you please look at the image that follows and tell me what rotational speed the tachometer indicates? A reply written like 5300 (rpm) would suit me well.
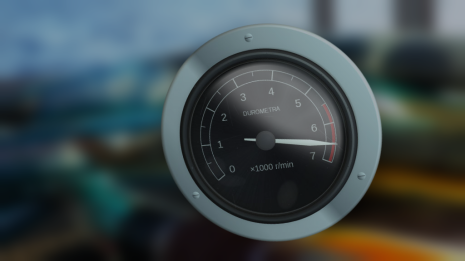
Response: 6500 (rpm)
